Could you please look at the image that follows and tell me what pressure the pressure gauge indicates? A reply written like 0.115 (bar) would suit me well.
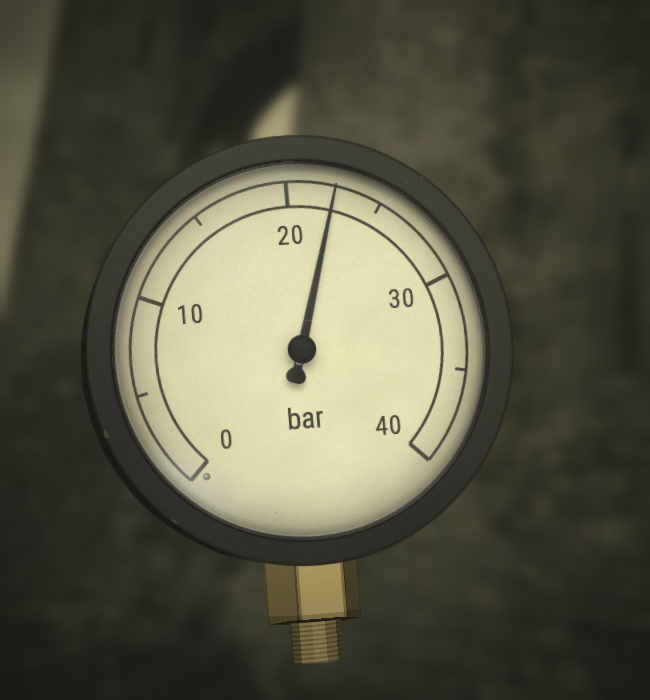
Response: 22.5 (bar)
